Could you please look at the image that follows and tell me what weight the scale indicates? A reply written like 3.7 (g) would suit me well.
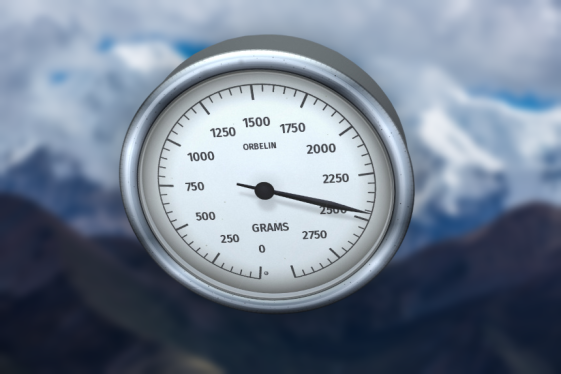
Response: 2450 (g)
